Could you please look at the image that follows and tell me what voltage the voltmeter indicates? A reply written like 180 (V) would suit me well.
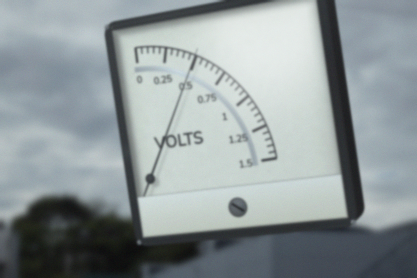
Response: 0.5 (V)
